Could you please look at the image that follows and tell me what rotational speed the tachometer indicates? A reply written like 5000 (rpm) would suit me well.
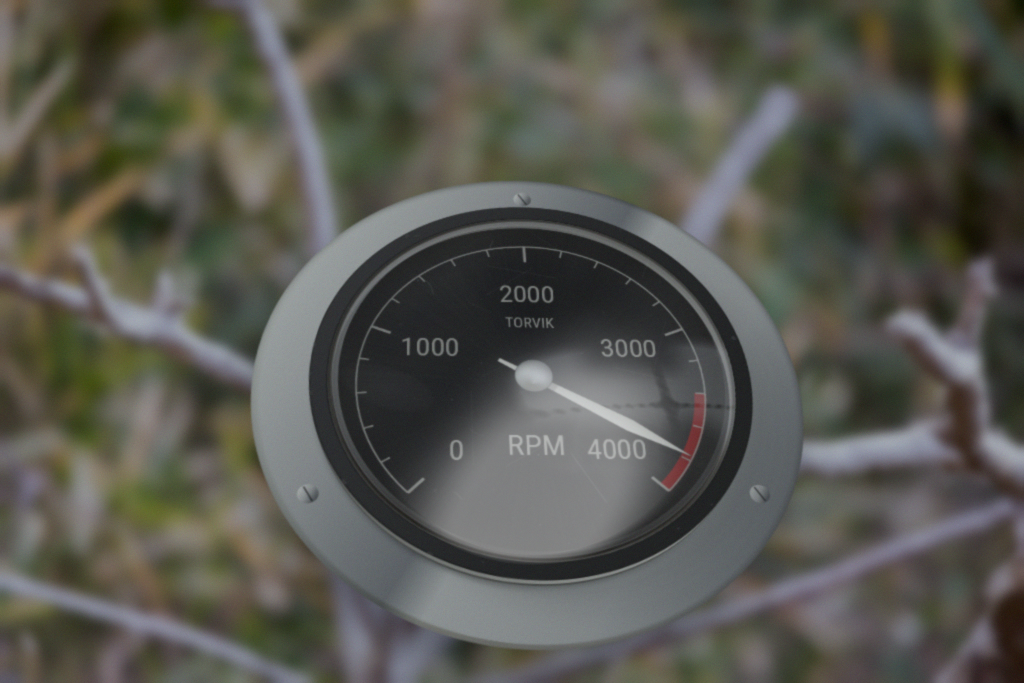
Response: 3800 (rpm)
